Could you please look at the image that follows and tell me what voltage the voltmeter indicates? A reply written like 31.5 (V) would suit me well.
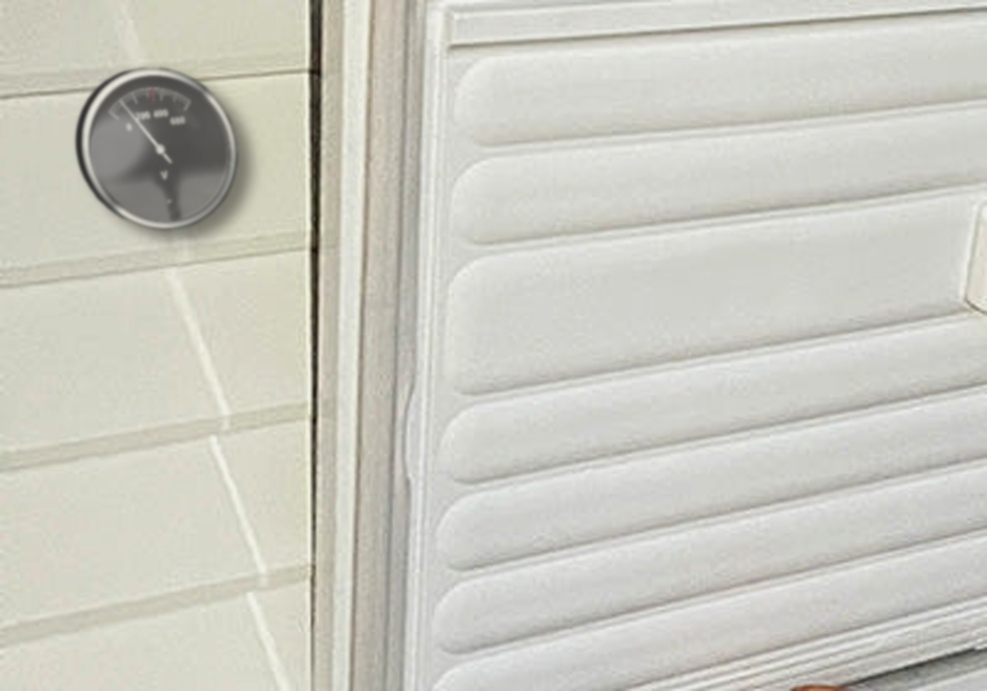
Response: 100 (V)
